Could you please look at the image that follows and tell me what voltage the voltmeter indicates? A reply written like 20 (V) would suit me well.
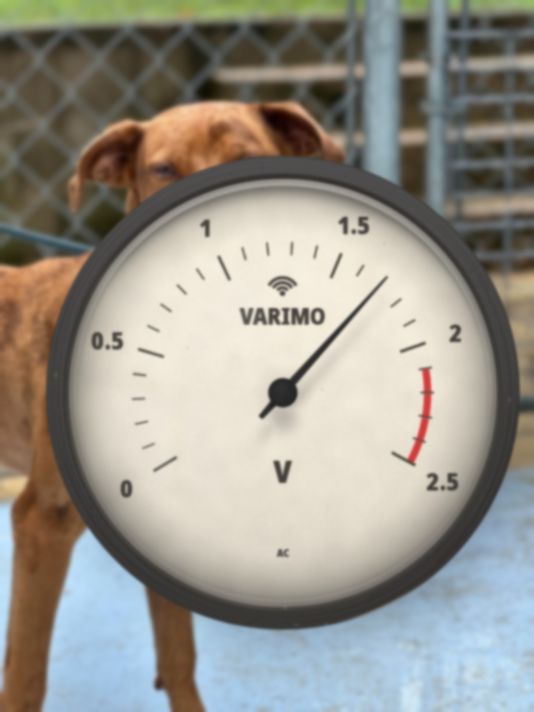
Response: 1.7 (V)
